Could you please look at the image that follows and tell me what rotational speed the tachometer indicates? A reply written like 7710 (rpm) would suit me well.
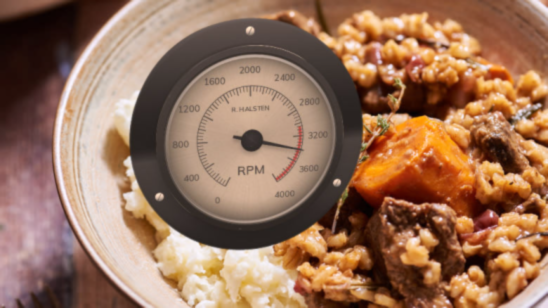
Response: 3400 (rpm)
